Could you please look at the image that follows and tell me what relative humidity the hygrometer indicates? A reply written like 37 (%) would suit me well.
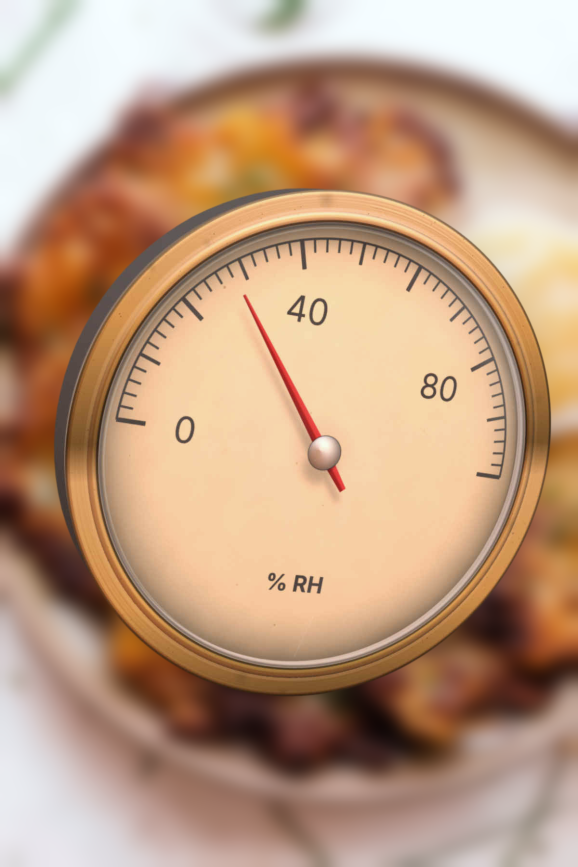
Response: 28 (%)
